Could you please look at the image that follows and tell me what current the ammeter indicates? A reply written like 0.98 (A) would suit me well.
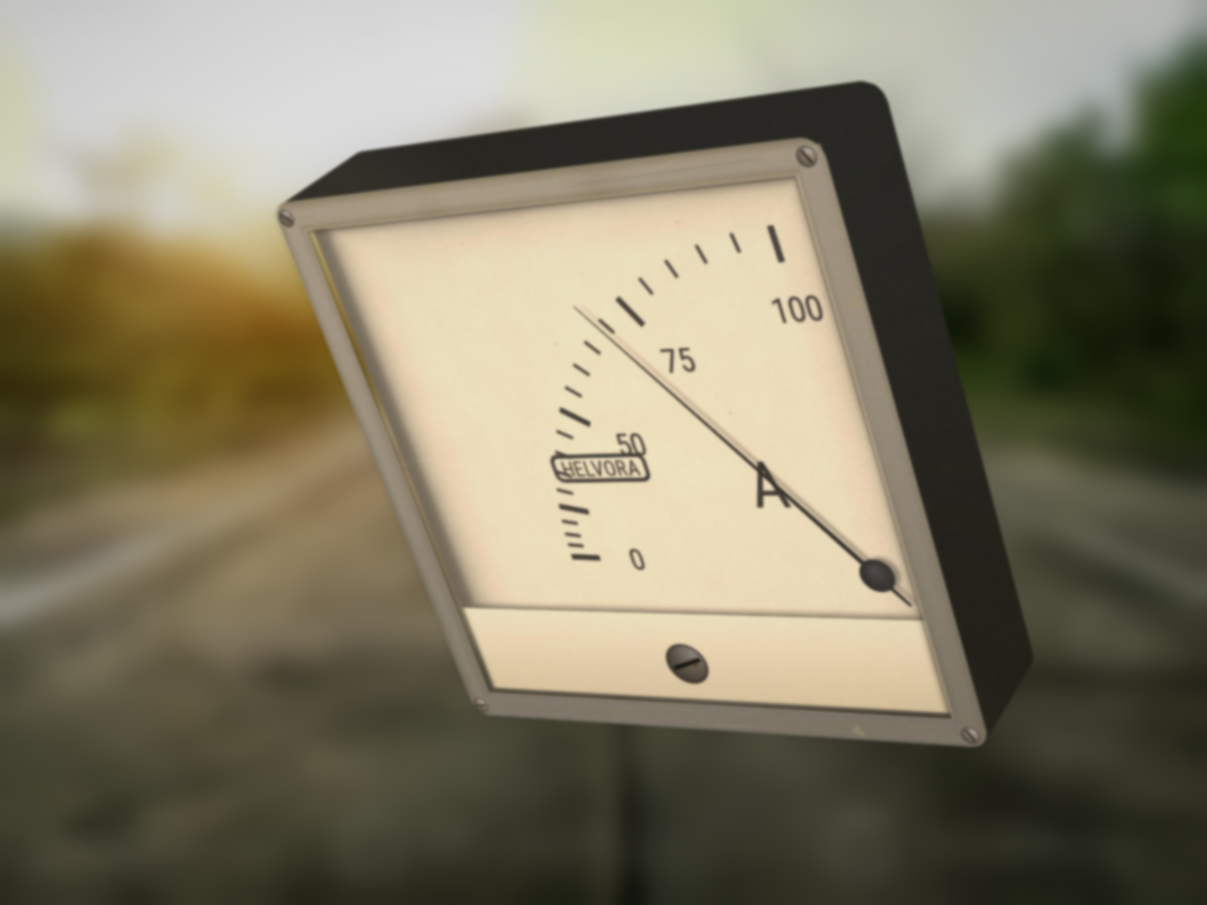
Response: 70 (A)
